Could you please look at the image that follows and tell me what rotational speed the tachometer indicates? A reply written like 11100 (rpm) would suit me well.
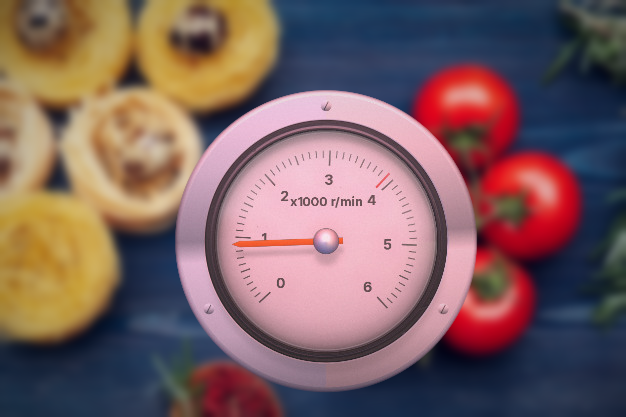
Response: 900 (rpm)
